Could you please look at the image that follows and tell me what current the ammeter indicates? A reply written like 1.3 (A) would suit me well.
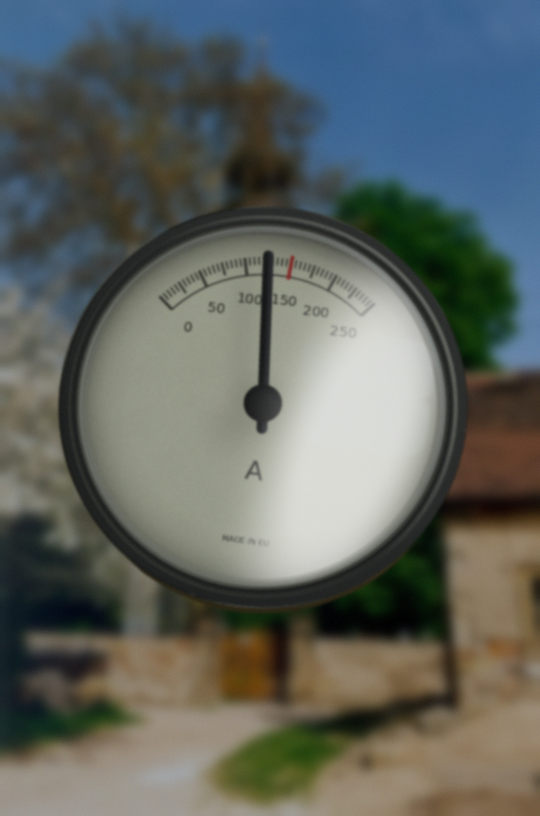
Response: 125 (A)
